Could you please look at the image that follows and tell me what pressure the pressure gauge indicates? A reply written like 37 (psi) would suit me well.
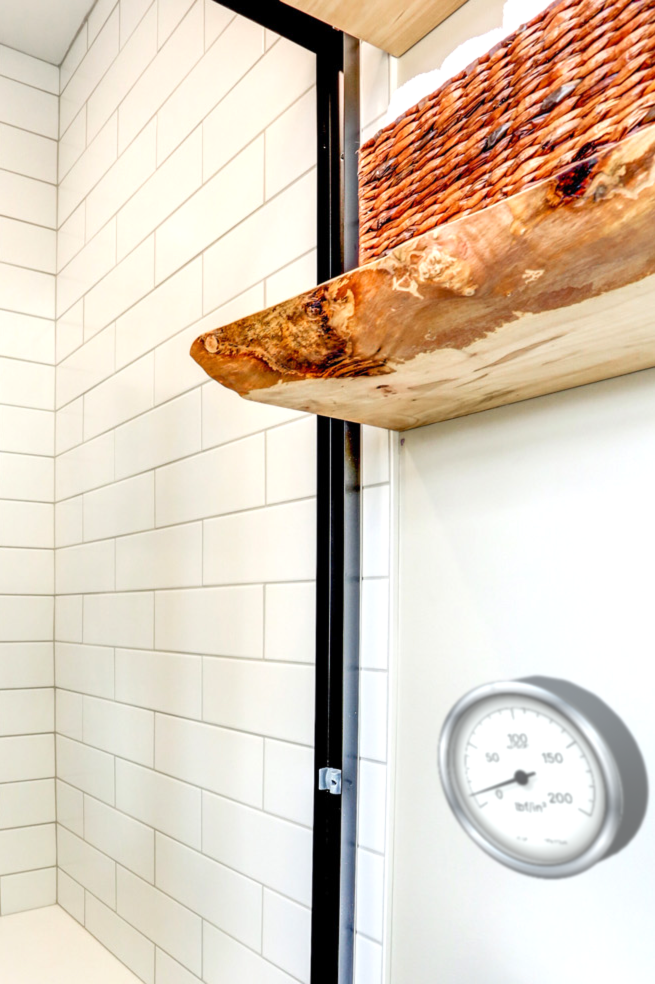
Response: 10 (psi)
